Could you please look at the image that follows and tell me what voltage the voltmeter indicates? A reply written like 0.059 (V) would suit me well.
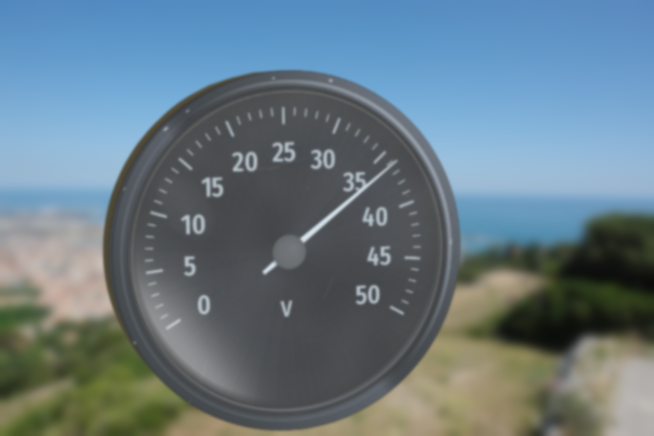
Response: 36 (V)
